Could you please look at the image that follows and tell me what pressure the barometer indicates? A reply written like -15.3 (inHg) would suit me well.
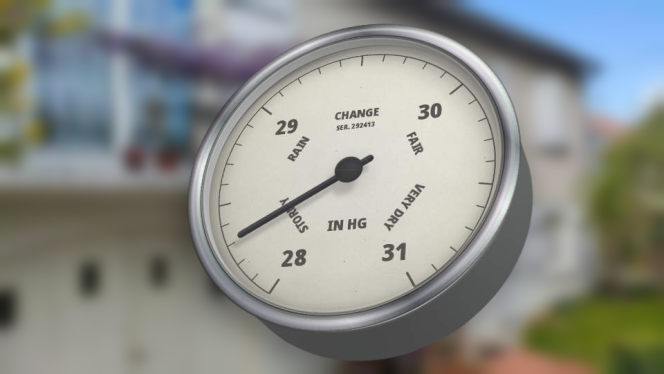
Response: 28.3 (inHg)
